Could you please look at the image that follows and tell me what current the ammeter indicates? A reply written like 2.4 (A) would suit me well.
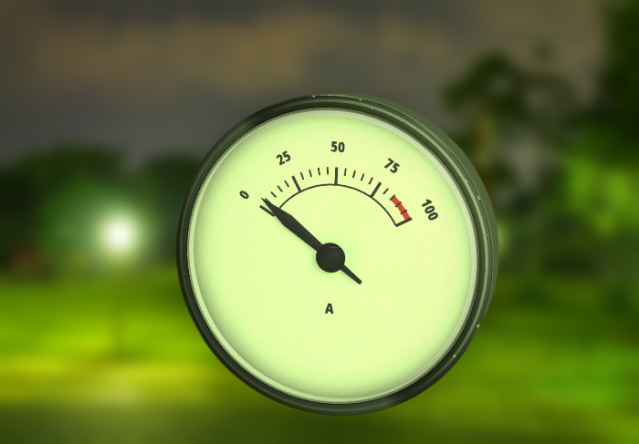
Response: 5 (A)
